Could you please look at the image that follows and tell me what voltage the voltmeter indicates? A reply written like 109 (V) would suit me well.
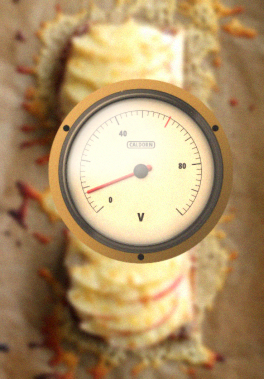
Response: 8 (V)
